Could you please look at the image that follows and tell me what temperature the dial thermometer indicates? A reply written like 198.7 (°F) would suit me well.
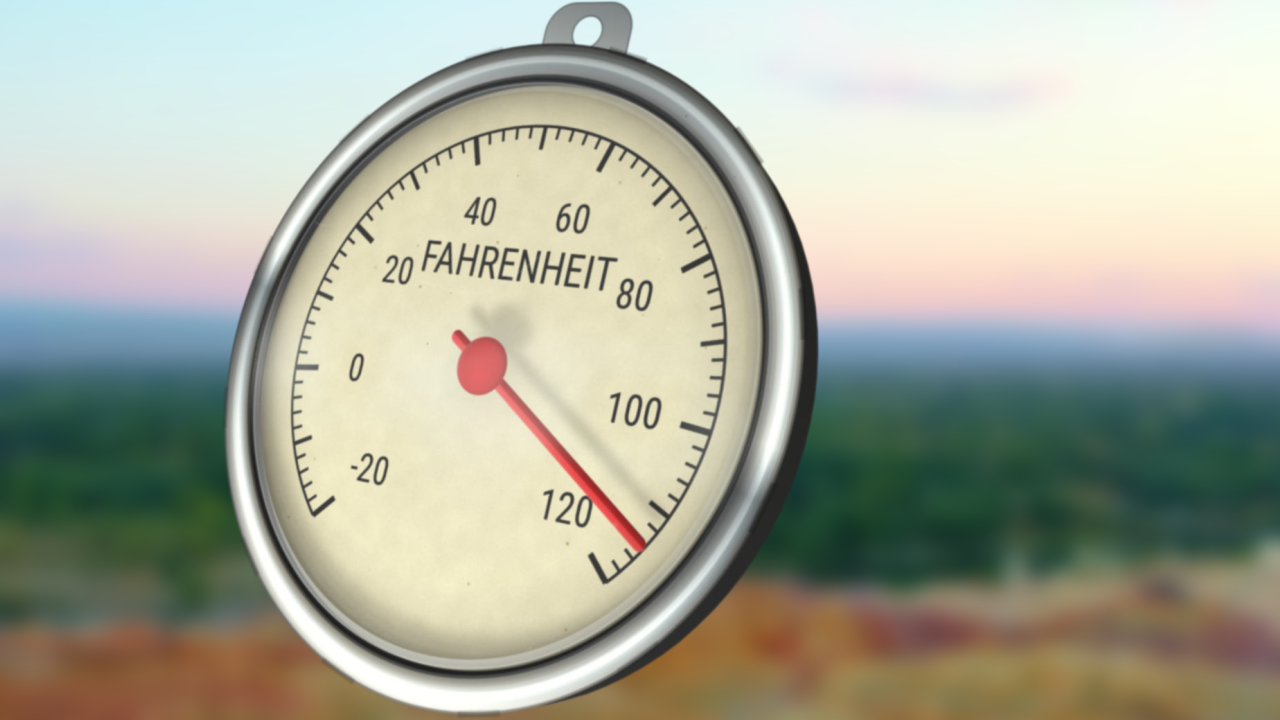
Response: 114 (°F)
